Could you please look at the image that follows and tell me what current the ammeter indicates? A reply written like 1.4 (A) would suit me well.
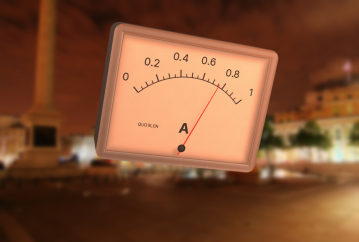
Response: 0.75 (A)
